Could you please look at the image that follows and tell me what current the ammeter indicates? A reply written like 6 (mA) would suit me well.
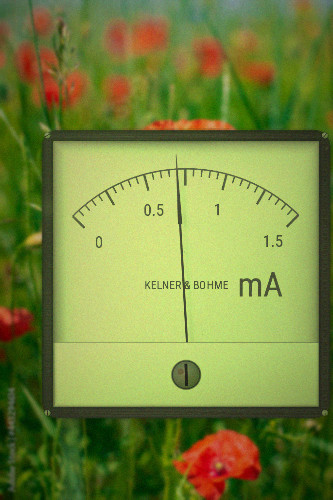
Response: 0.7 (mA)
